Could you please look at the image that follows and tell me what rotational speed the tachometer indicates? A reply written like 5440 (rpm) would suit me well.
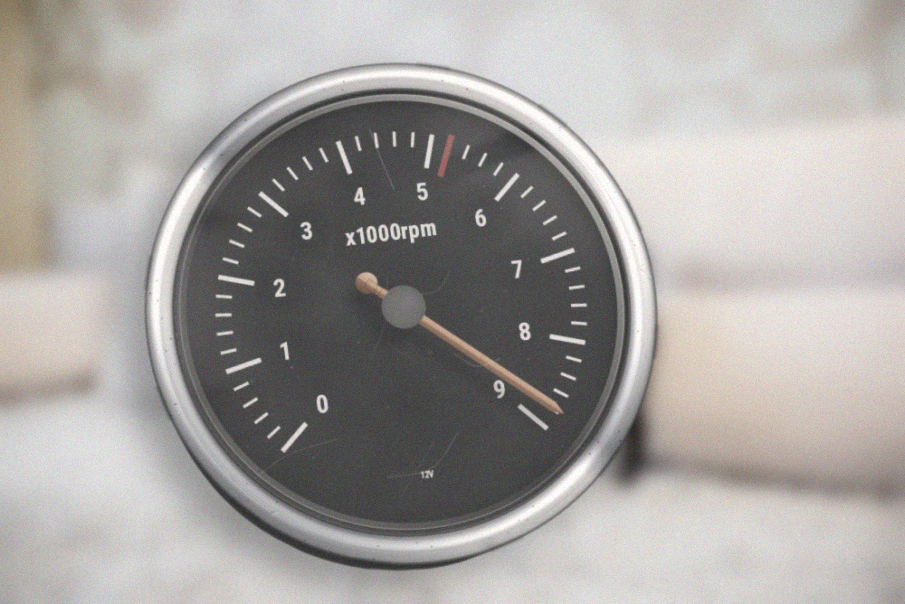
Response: 8800 (rpm)
